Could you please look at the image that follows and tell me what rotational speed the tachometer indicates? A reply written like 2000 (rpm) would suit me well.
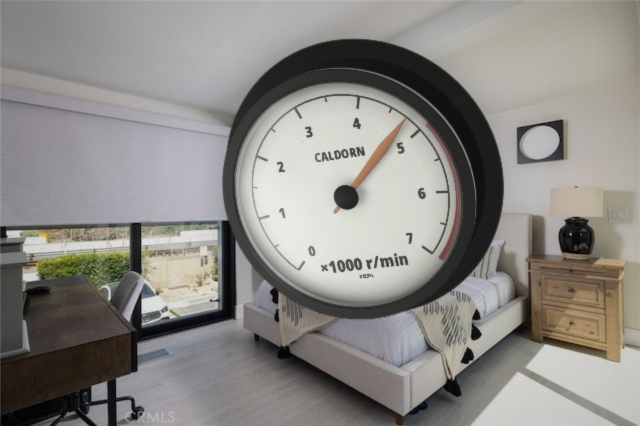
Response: 4750 (rpm)
